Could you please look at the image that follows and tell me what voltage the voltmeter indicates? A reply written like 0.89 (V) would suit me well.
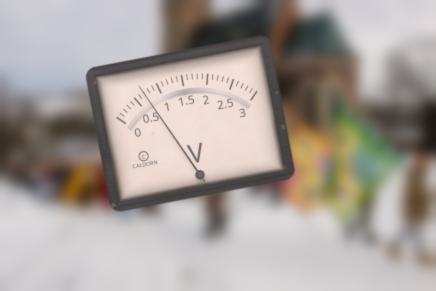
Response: 0.7 (V)
